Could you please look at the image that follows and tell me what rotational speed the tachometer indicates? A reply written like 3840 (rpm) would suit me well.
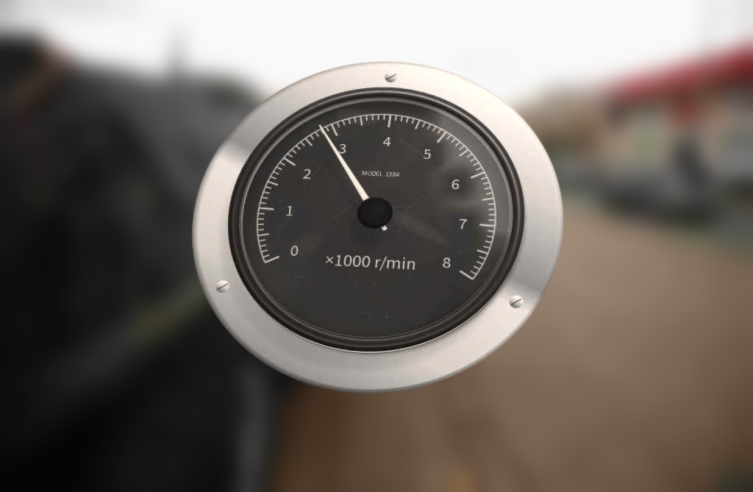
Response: 2800 (rpm)
